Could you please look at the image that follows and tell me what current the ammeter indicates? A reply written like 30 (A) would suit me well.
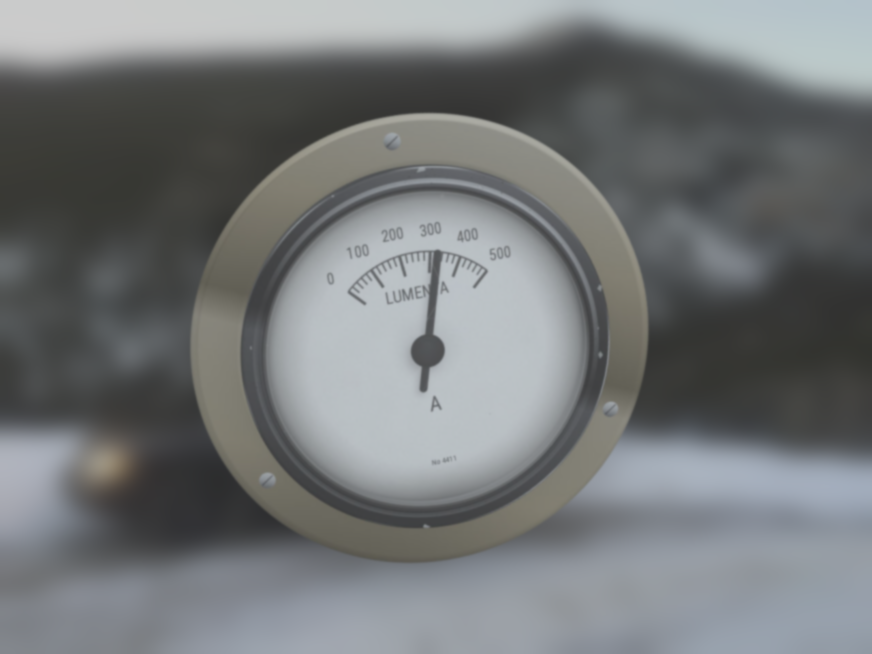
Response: 320 (A)
